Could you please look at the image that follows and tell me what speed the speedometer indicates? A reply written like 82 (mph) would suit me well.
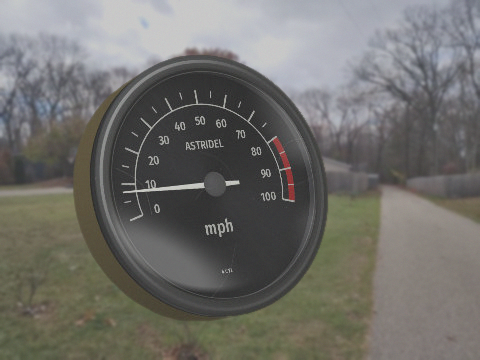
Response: 7.5 (mph)
